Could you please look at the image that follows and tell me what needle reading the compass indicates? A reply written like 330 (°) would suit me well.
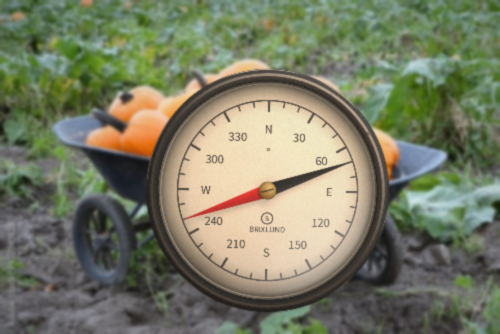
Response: 250 (°)
